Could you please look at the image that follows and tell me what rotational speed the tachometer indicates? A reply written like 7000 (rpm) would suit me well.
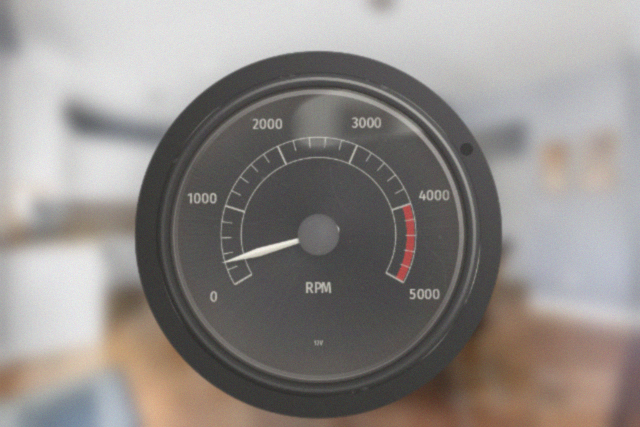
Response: 300 (rpm)
